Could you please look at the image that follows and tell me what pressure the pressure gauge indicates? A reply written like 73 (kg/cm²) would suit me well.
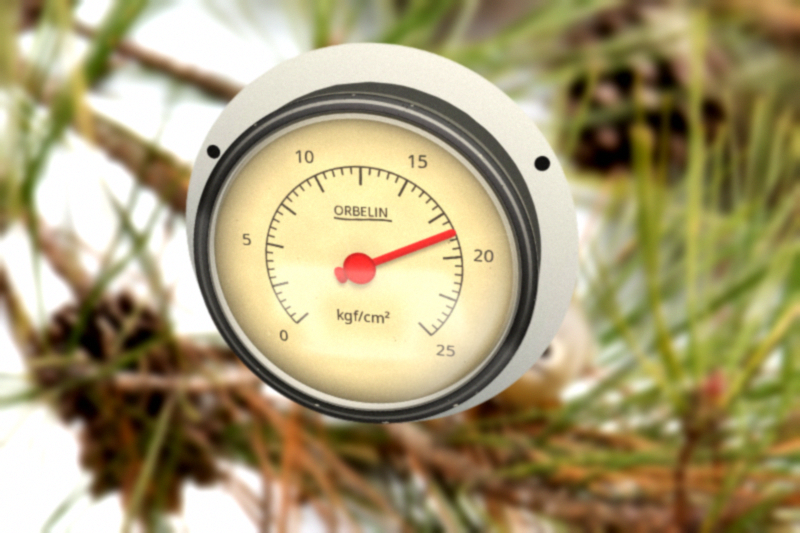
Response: 18.5 (kg/cm²)
